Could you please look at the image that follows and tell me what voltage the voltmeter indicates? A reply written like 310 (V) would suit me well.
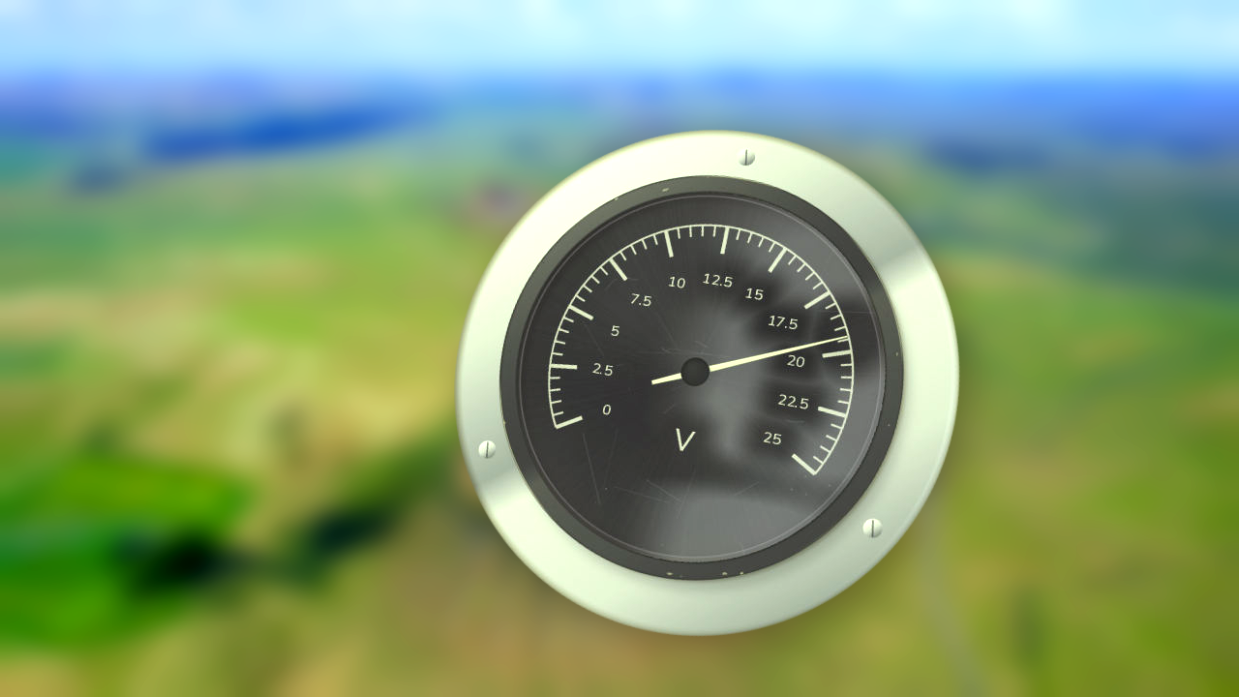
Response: 19.5 (V)
